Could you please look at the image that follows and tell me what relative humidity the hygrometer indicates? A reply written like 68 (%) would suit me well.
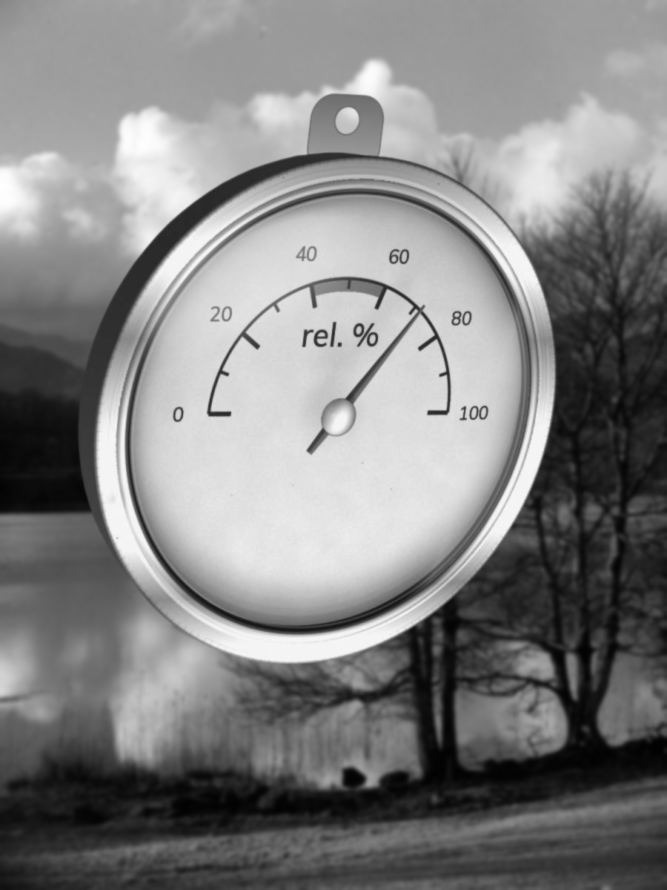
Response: 70 (%)
